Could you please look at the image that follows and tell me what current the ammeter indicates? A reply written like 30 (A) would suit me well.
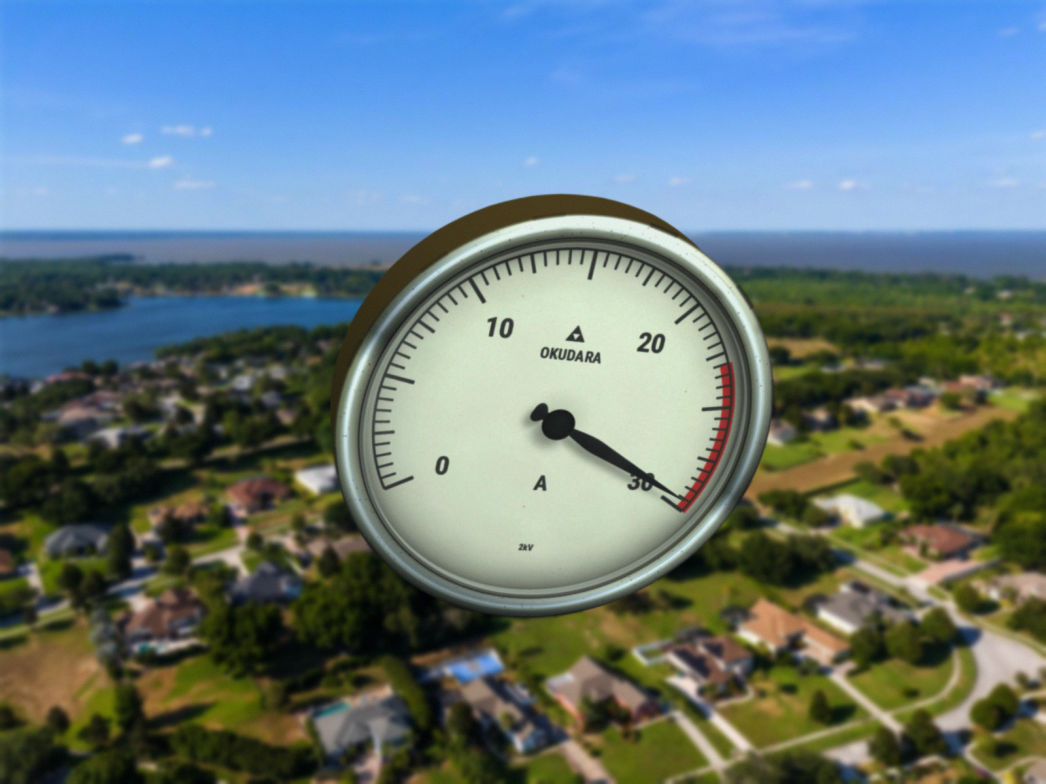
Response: 29.5 (A)
